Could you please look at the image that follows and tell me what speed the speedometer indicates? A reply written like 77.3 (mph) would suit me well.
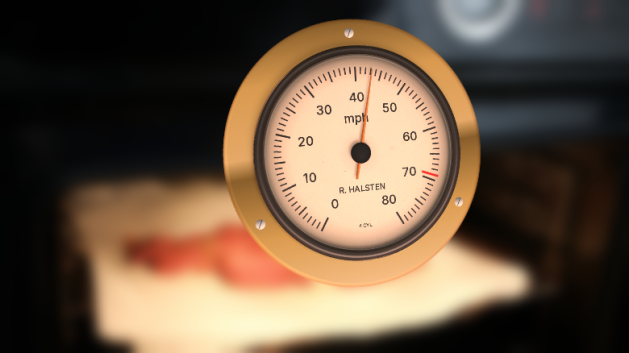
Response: 43 (mph)
